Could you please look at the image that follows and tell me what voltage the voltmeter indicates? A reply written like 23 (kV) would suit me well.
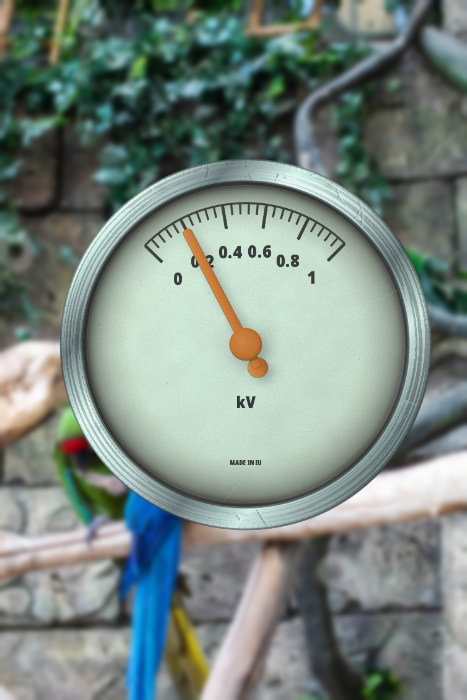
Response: 0.2 (kV)
